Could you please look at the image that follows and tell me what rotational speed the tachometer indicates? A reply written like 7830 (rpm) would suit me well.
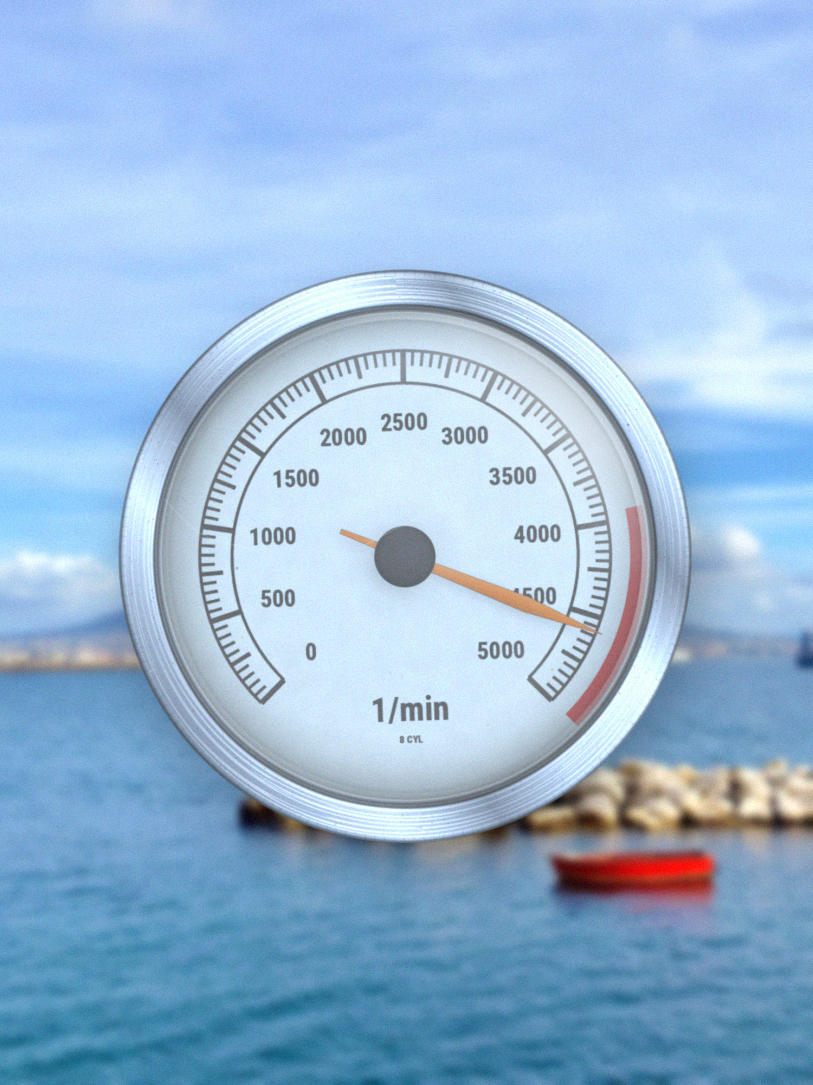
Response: 4575 (rpm)
